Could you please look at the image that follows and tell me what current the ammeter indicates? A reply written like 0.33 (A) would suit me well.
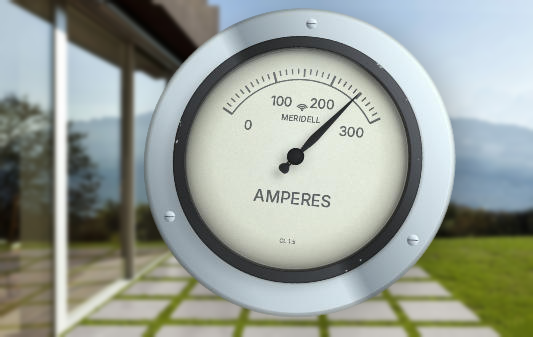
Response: 250 (A)
